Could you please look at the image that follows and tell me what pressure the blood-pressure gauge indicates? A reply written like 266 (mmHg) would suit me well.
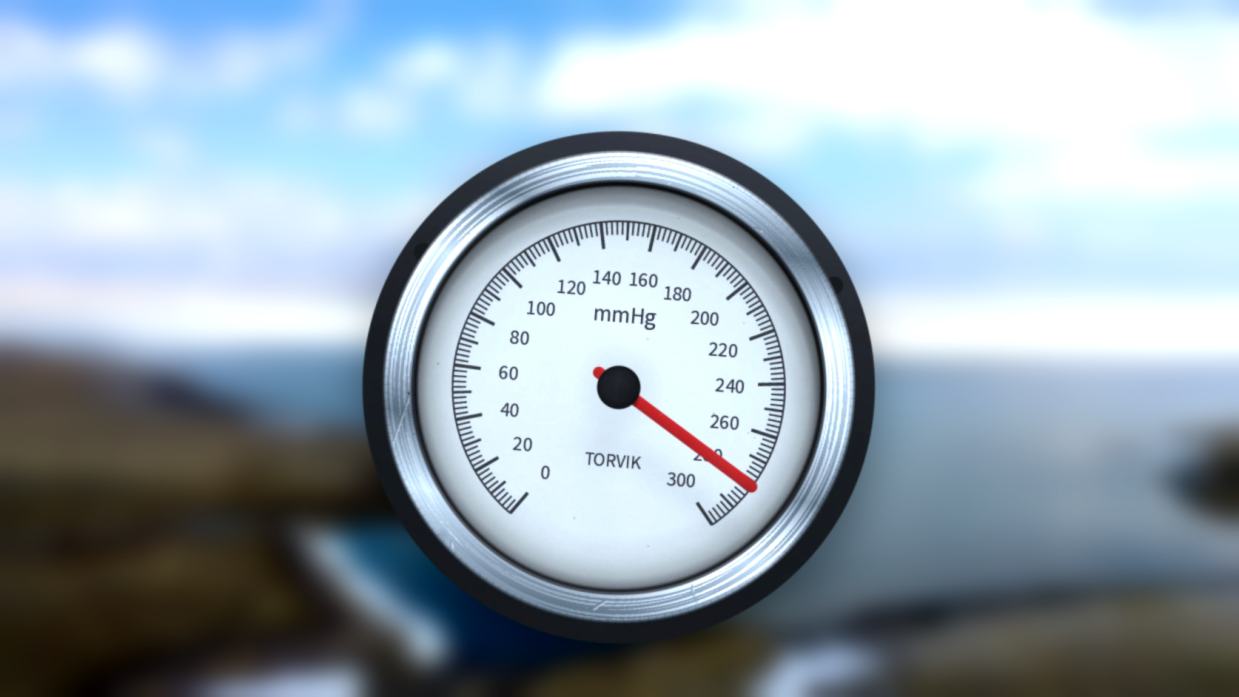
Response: 280 (mmHg)
